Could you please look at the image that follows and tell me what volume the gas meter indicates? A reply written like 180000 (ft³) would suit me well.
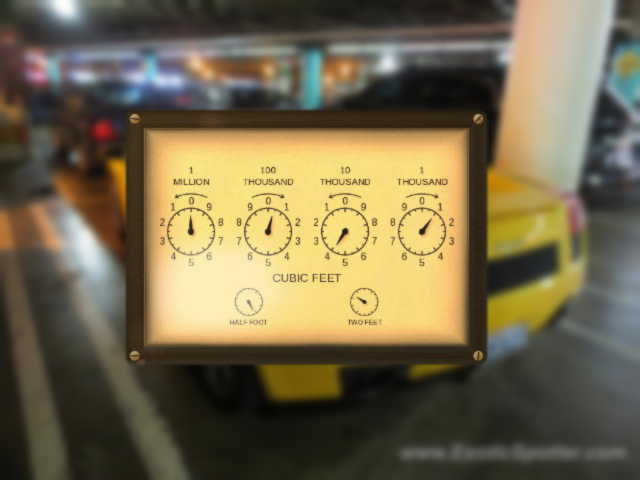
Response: 4100 (ft³)
